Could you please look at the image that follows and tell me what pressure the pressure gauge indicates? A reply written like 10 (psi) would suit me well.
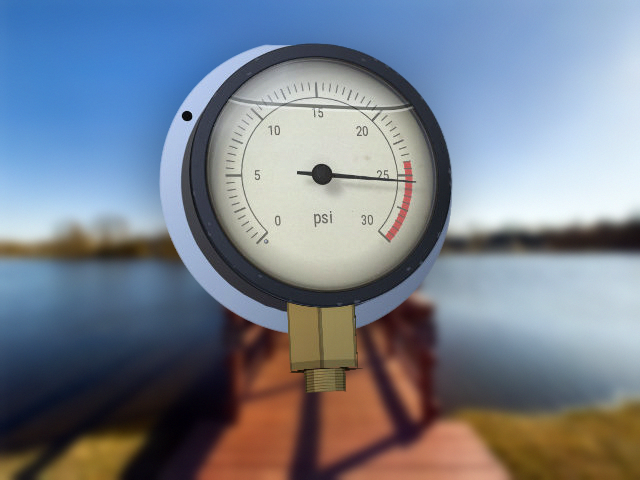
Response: 25.5 (psi)
